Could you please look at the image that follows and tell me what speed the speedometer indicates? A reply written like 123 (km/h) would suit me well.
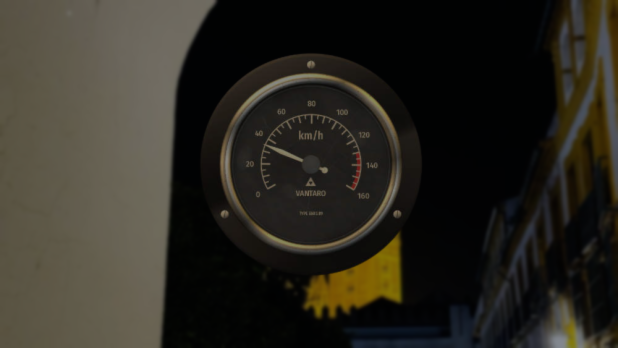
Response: 35 (km/h)
